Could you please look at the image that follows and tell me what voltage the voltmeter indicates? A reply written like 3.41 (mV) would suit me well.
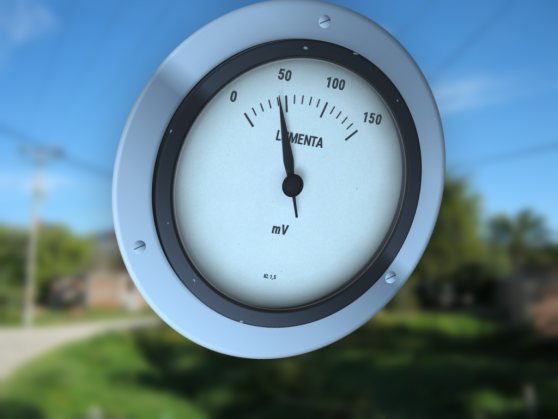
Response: 40 (mV)
